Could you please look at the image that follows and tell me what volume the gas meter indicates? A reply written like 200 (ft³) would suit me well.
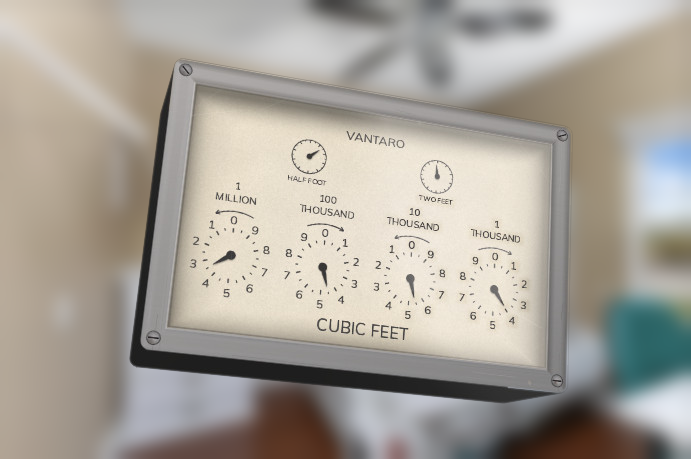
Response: 345400 (ft³)
